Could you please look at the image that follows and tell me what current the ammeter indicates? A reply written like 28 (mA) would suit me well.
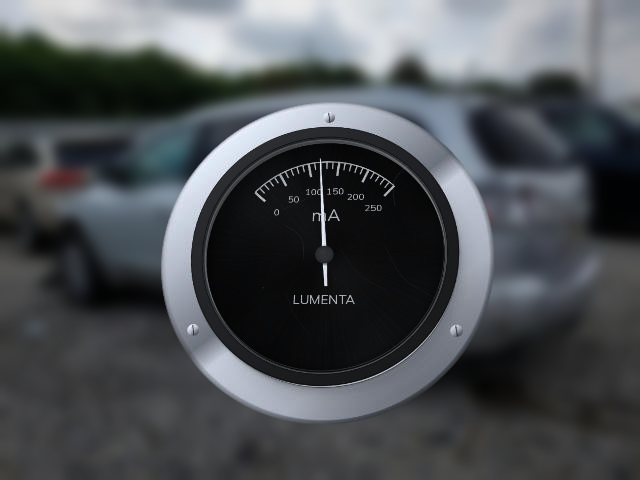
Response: 120 (mA)
